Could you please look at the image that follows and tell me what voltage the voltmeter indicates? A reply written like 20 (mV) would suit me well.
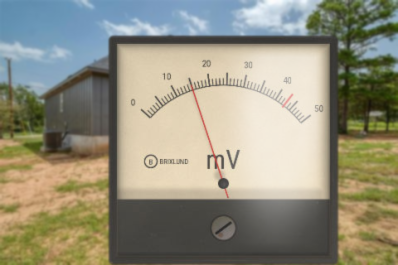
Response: 15 (mV)
